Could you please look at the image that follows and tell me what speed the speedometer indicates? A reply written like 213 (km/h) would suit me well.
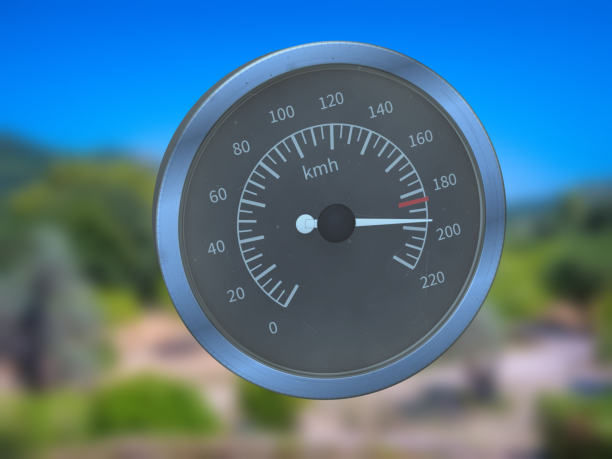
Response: 195 (km/h)
